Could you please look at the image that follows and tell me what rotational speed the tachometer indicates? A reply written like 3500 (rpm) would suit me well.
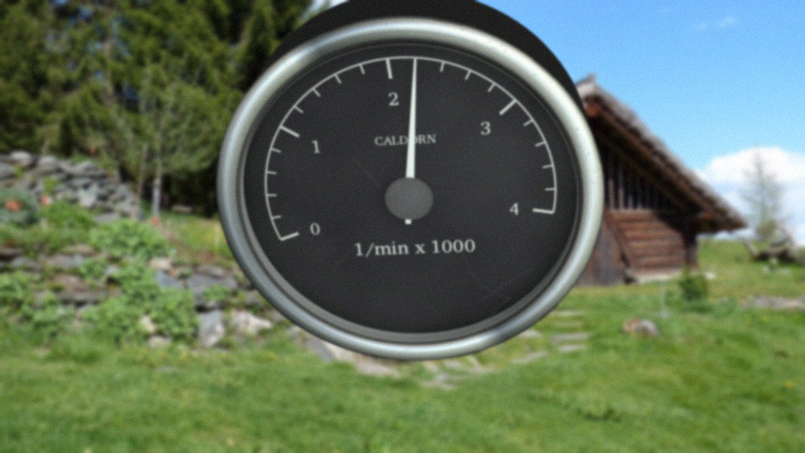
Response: 2200 (rpm)
